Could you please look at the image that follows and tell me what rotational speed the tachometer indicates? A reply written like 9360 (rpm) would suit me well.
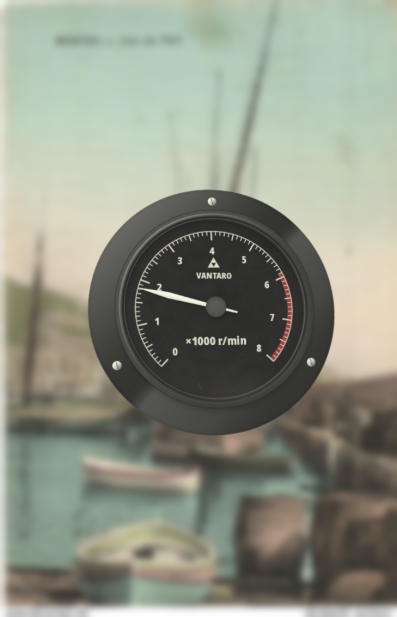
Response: 1800 (rpm)
